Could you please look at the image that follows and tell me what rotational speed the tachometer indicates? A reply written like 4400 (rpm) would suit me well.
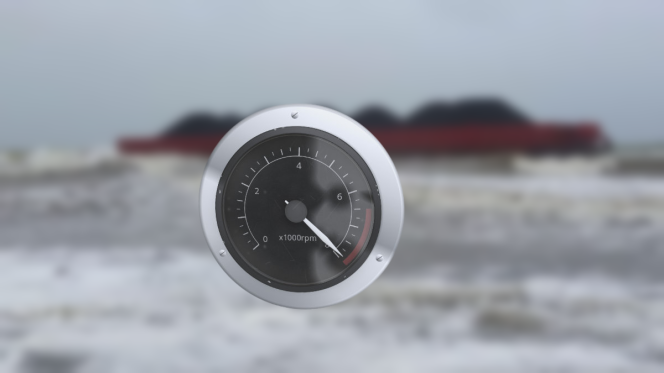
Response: 7875 (rpm)
